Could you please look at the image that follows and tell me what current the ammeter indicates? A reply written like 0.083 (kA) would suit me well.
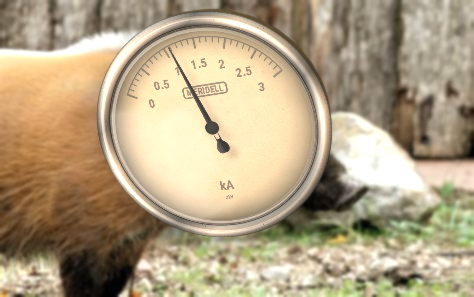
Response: 1.1 (kA)
